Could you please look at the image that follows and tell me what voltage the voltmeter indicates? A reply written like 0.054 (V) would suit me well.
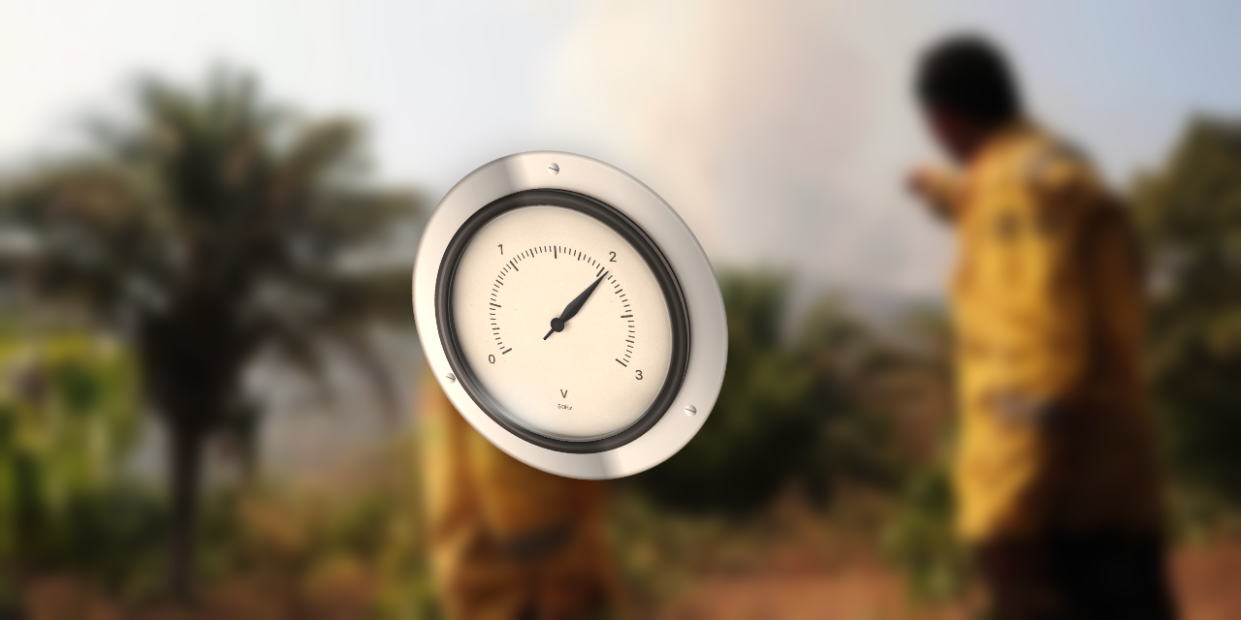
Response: 2.05 (V)
